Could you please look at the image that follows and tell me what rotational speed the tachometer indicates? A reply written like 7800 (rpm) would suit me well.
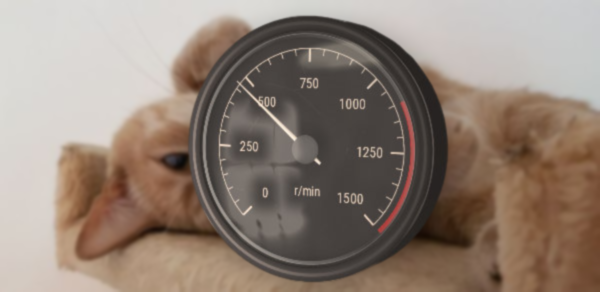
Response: 475 (rpm)
